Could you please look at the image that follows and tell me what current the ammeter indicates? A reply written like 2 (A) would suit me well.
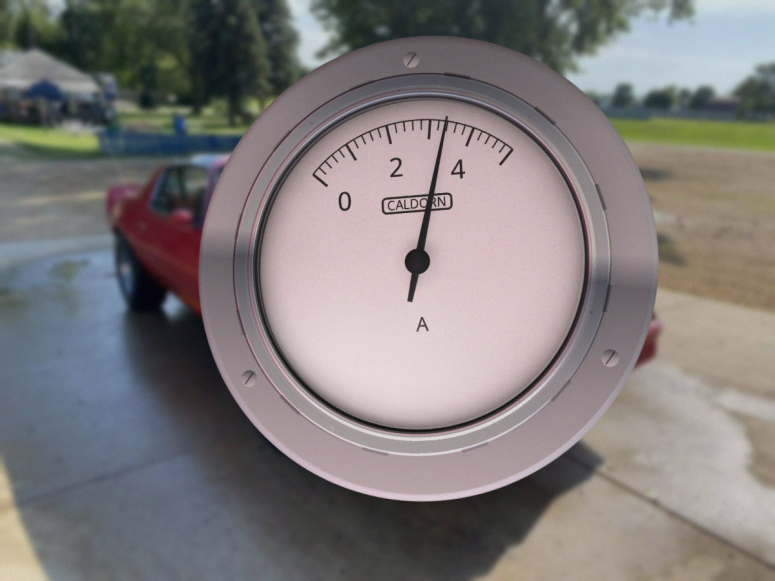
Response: 3.4 (A)
